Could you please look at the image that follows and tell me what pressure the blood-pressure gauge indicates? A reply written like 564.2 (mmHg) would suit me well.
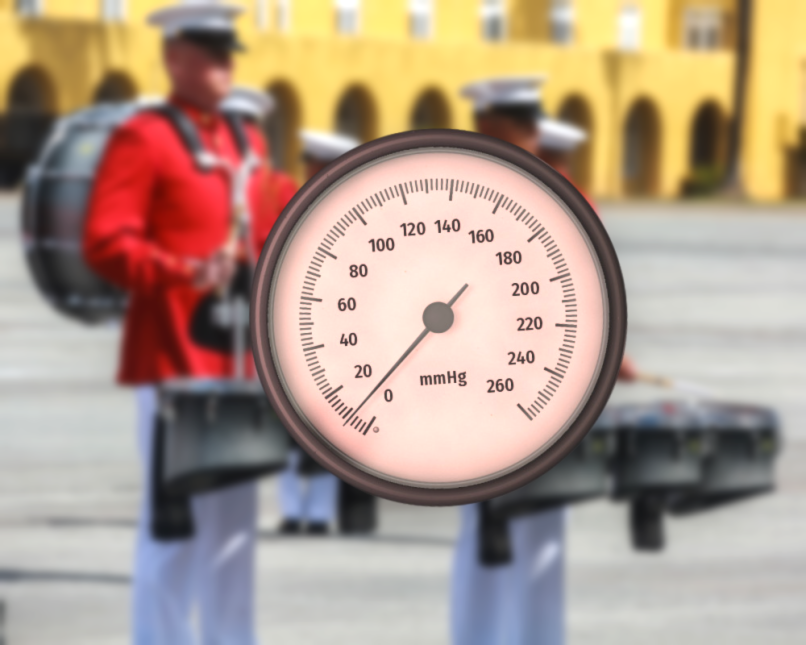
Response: 8 (mmHg)
